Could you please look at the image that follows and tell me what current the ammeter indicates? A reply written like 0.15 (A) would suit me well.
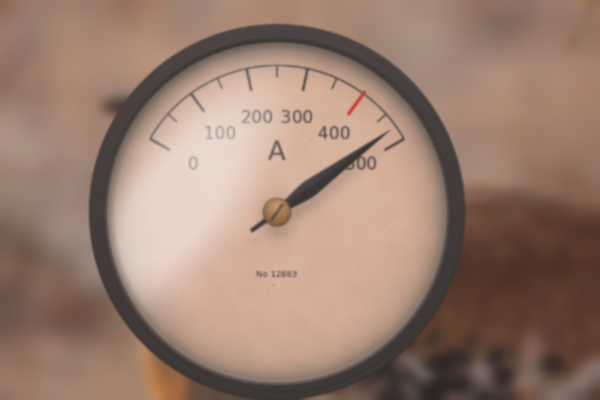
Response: 475 (A)
